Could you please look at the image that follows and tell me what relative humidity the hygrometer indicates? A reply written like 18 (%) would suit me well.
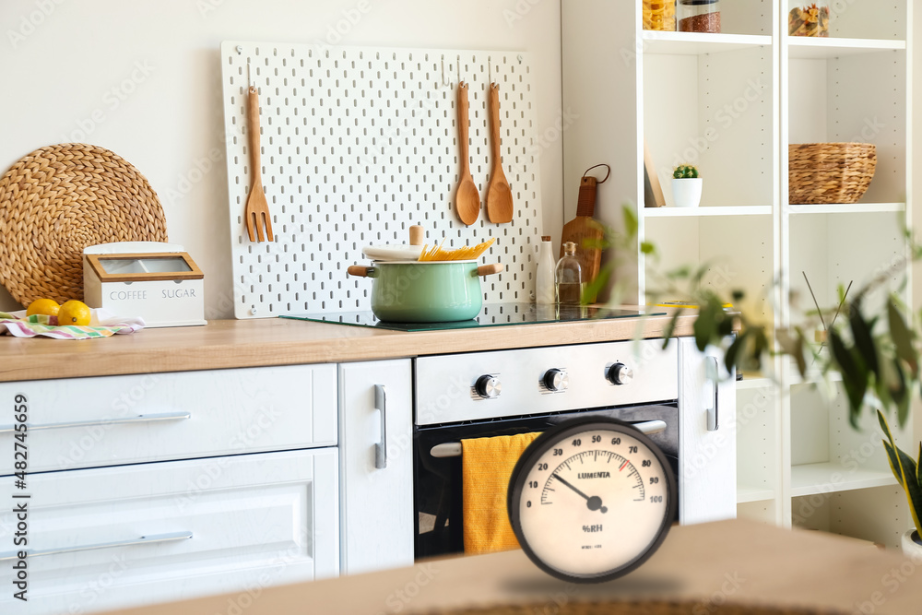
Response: 20 (%)
